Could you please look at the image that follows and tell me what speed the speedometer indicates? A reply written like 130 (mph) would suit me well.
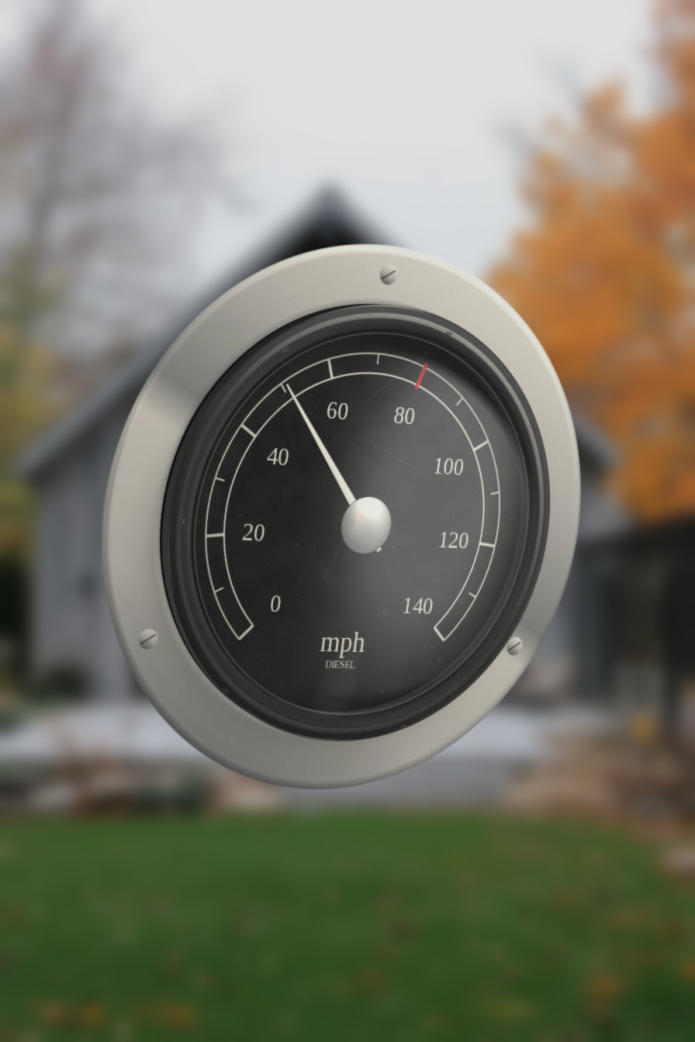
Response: 50 (mph)
